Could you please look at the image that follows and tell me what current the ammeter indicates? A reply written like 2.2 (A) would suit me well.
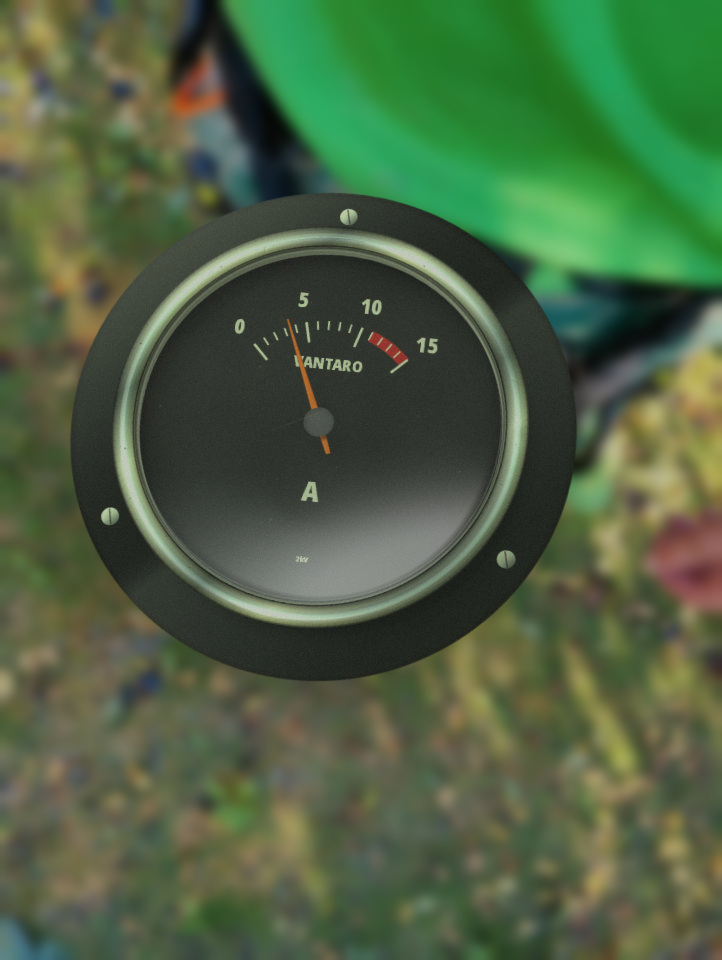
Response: 3.5 (A)
